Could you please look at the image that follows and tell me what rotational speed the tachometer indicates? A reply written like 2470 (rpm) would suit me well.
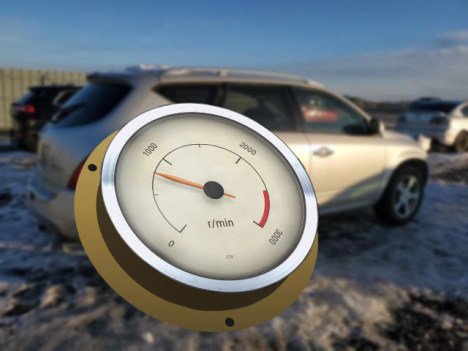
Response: 750 (rpm)
